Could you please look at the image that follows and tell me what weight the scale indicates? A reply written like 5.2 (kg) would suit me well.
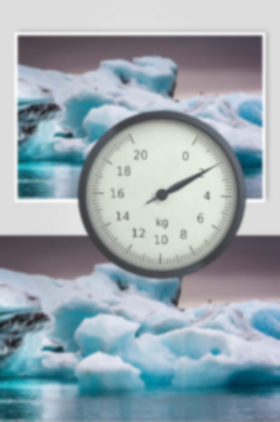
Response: 2 (kg)
